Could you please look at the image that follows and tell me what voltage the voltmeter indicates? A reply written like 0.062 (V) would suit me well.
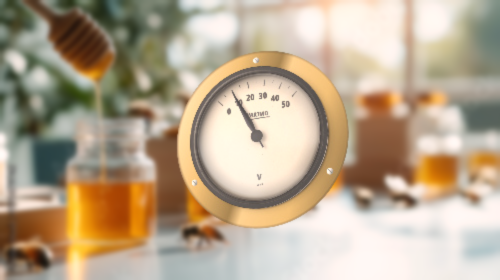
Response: 10 (V)
